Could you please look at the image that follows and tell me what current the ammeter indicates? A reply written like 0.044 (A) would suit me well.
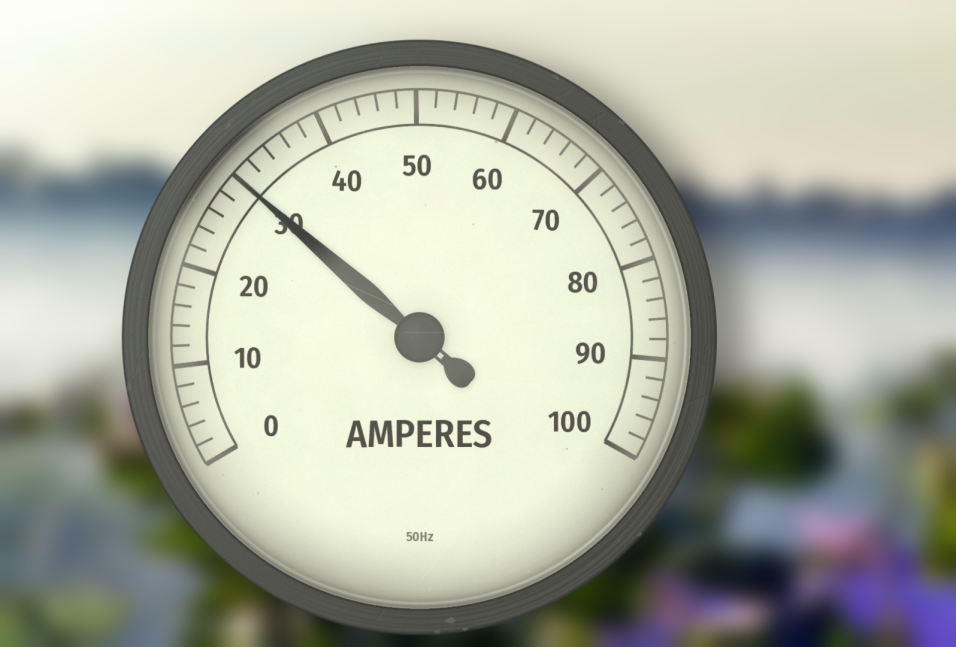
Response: 30 (A)
